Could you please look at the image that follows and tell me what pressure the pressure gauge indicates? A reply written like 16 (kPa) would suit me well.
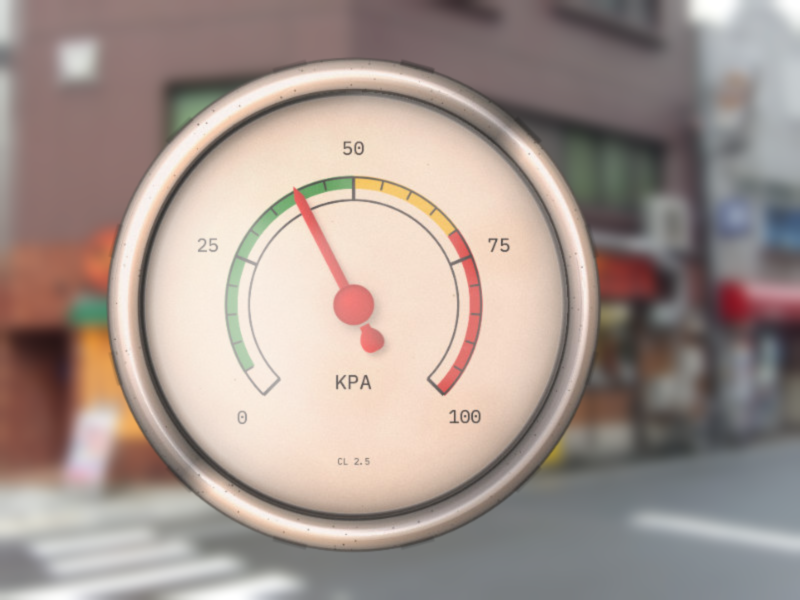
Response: 40 (kPa)
